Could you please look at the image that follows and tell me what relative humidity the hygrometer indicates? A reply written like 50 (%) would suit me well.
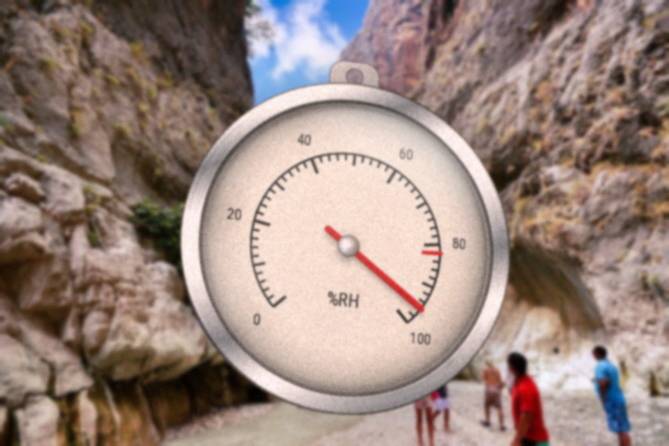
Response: 96 (%)
